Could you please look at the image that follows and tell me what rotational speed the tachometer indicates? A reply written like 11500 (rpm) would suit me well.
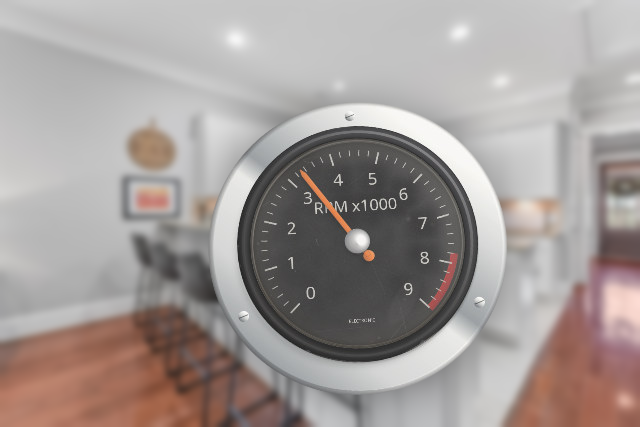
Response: 3300 (rpm)
